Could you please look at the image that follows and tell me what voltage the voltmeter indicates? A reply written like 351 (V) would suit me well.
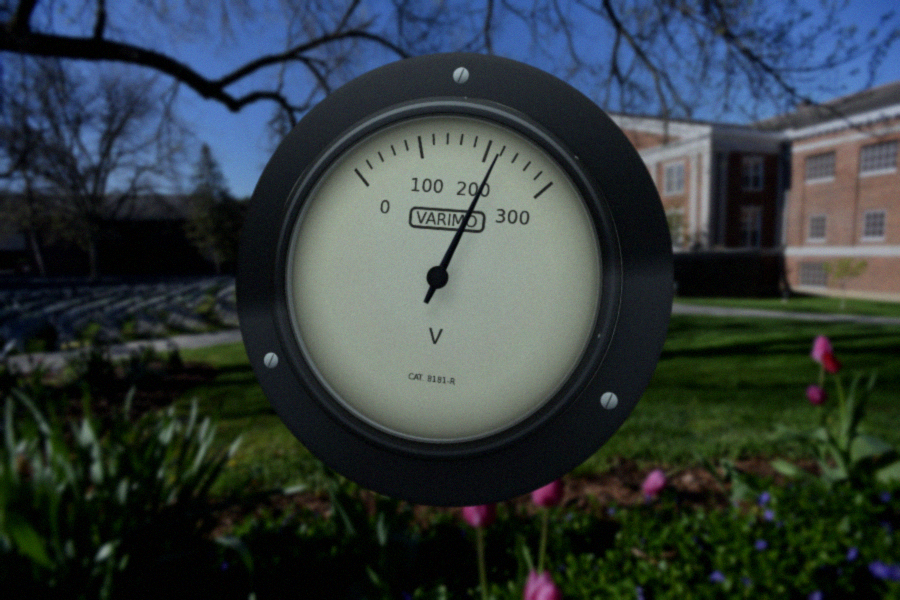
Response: 220 (V)
